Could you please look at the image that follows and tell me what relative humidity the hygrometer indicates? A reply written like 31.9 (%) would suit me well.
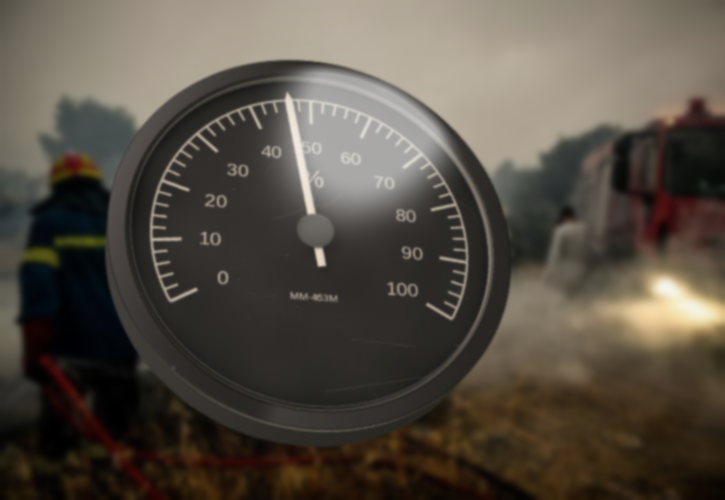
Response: 46 (%)
